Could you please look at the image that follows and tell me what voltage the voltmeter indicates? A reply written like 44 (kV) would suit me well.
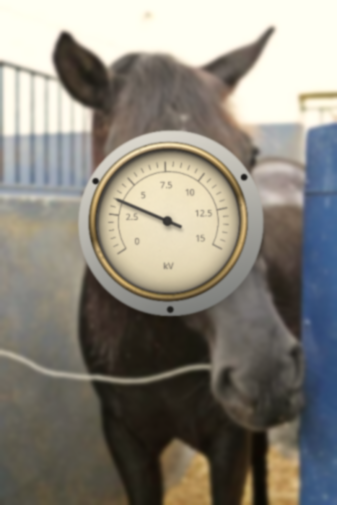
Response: 3.5 (kV)
